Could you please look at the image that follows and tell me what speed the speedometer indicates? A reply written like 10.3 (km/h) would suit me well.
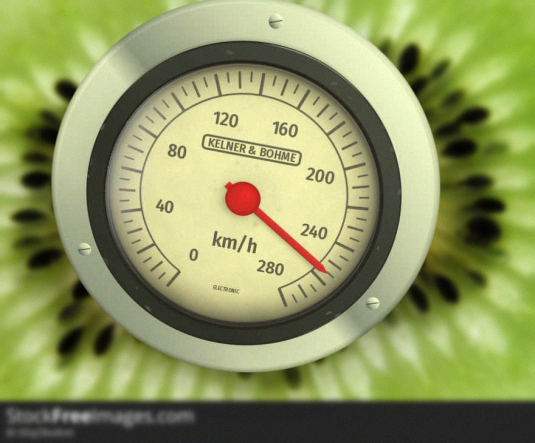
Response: 255 (km/h)
